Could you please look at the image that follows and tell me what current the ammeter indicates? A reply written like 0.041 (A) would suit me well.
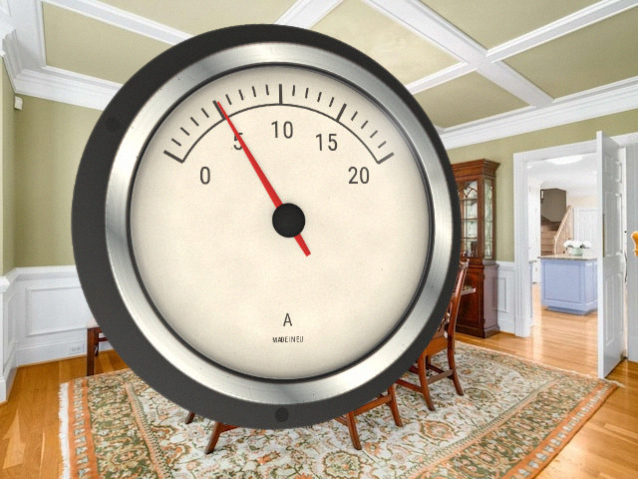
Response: 5 (A)
